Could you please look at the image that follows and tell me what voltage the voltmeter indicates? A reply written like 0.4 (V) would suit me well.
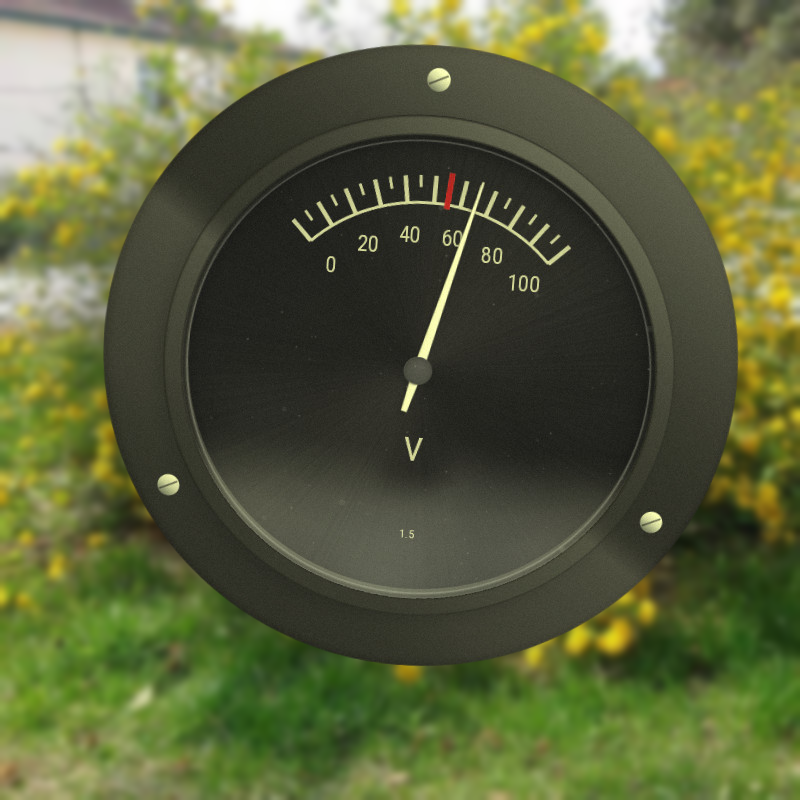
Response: 65 (V)
